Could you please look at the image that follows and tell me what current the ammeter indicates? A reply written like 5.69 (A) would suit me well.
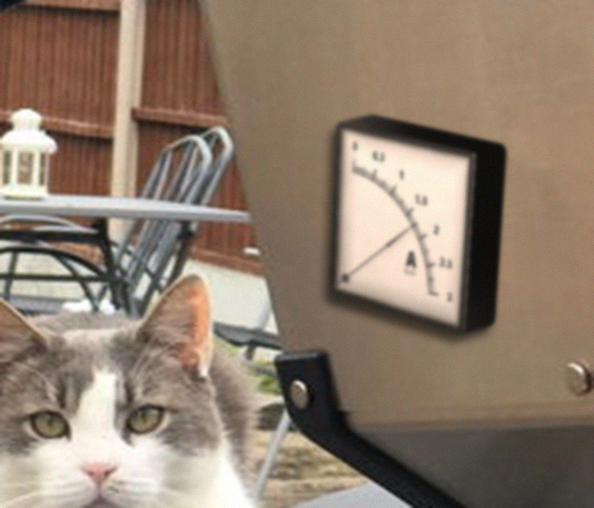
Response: 1.75 (A)
